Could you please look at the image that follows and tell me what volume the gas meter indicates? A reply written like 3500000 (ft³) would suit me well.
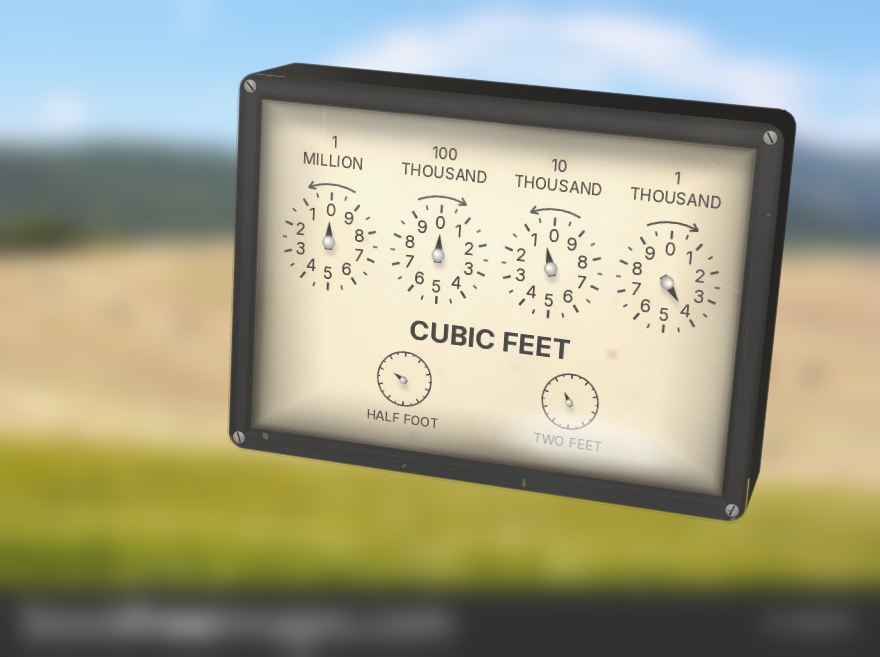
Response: 400 (ft³)
